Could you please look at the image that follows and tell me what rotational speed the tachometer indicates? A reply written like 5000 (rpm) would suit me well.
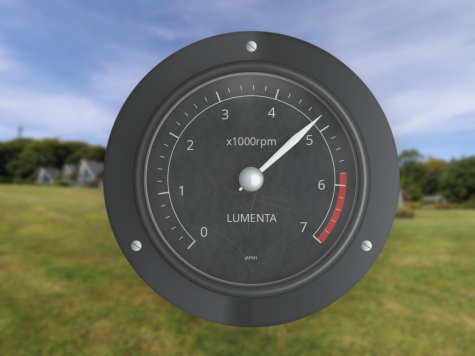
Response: 4800 (rpm)
